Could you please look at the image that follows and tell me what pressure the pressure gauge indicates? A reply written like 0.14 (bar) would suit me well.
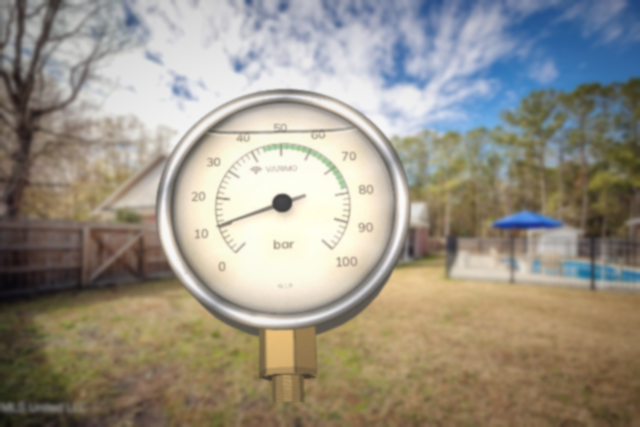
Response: 10 (bar)
